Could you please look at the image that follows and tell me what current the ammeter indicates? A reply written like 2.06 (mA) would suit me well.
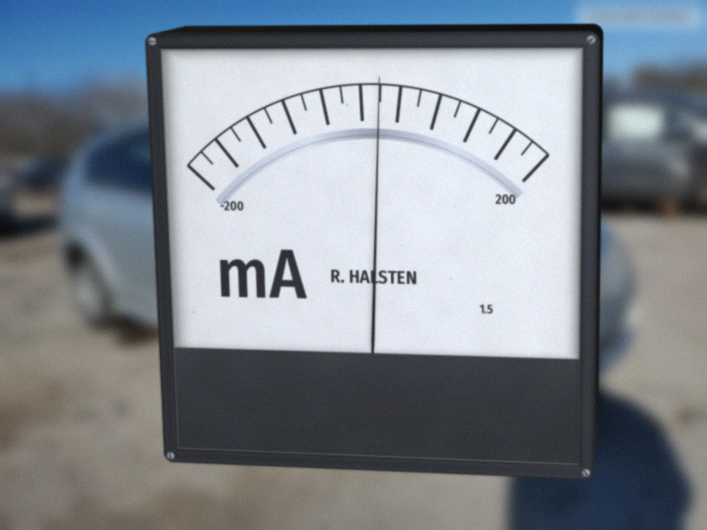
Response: 20 (mA)
